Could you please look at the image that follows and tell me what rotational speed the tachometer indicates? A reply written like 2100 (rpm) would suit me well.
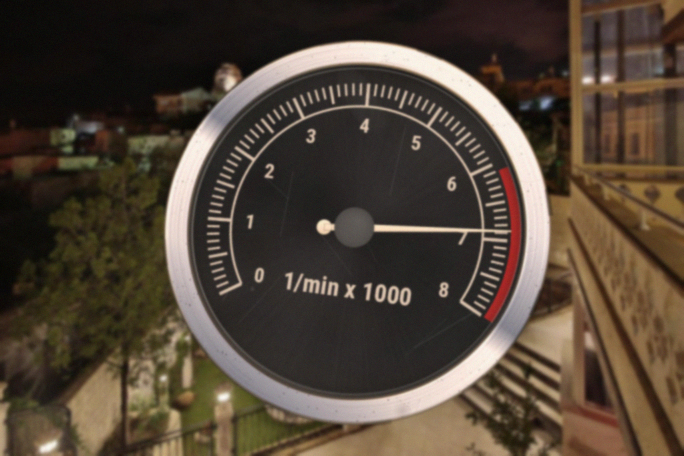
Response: 6900 (rpm)
